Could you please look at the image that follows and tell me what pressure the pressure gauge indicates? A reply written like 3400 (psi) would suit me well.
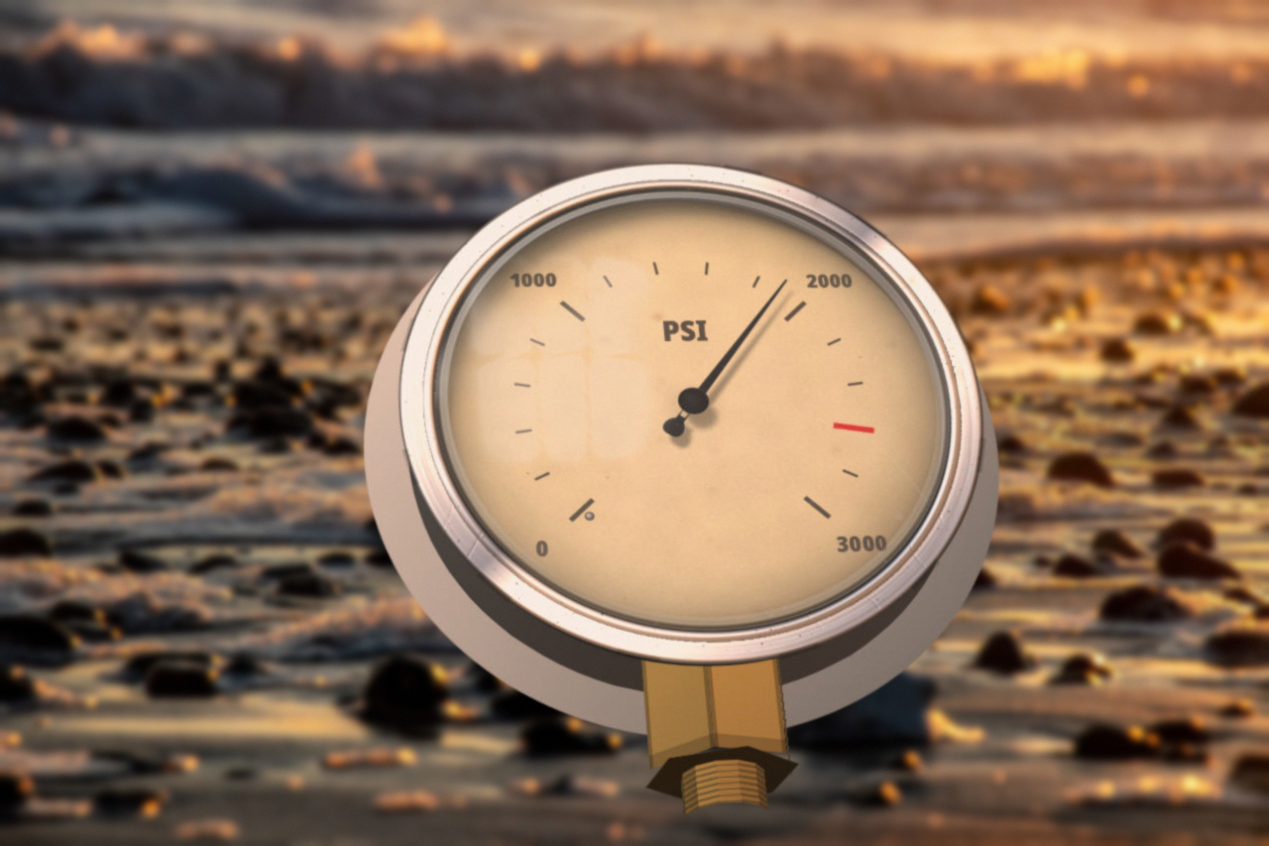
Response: 1900 (psi)
